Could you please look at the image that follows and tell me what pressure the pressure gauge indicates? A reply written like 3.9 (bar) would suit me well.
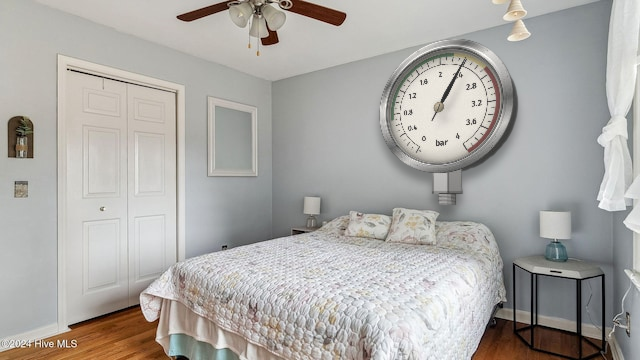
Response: 2.4 (bar)
